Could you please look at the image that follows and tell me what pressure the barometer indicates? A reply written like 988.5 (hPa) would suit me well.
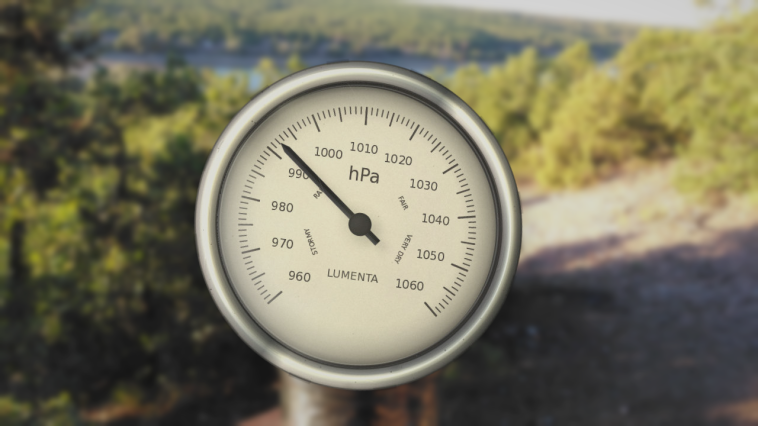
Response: 992 (hPa)
